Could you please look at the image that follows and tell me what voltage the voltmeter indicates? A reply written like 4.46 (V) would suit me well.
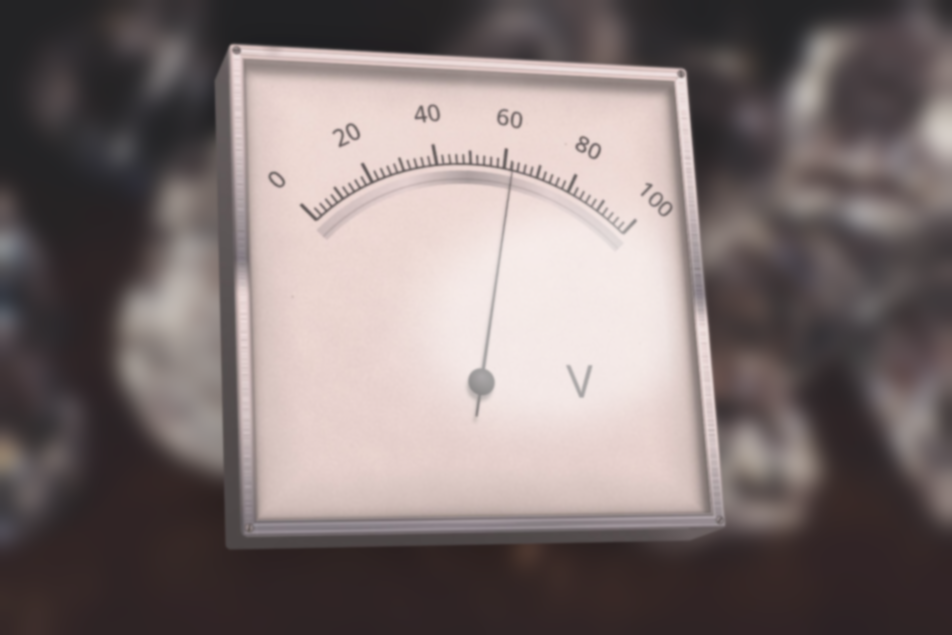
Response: 62 (V)
